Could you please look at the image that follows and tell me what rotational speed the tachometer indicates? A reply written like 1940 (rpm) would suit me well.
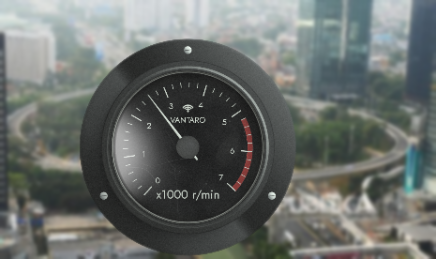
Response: 2600 (rpm)
